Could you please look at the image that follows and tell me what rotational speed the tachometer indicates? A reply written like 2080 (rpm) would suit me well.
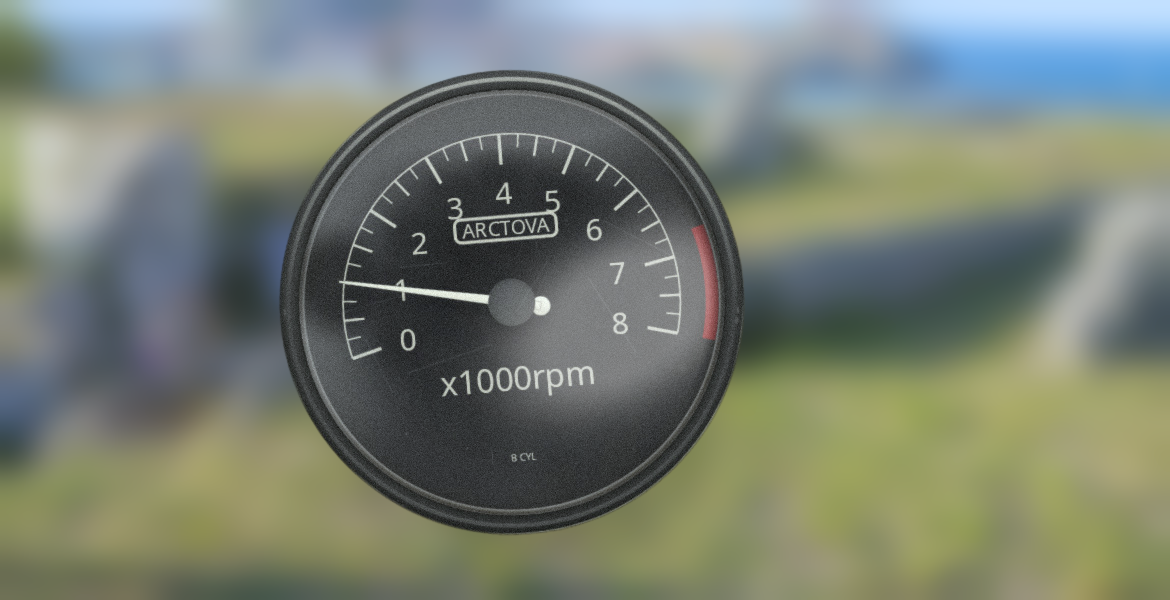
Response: 1000 (rpm)
